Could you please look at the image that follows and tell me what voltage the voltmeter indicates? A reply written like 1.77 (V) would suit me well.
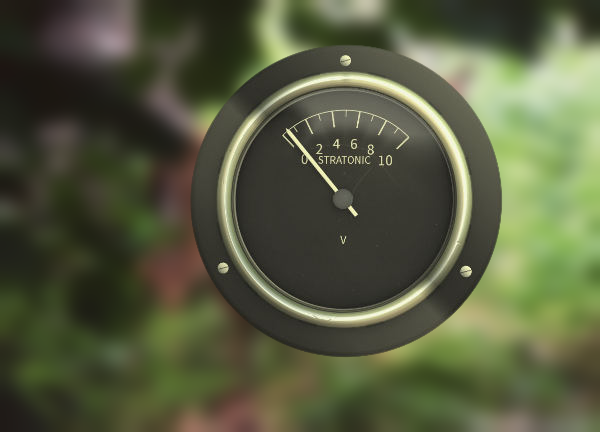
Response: 0.5 (V)
